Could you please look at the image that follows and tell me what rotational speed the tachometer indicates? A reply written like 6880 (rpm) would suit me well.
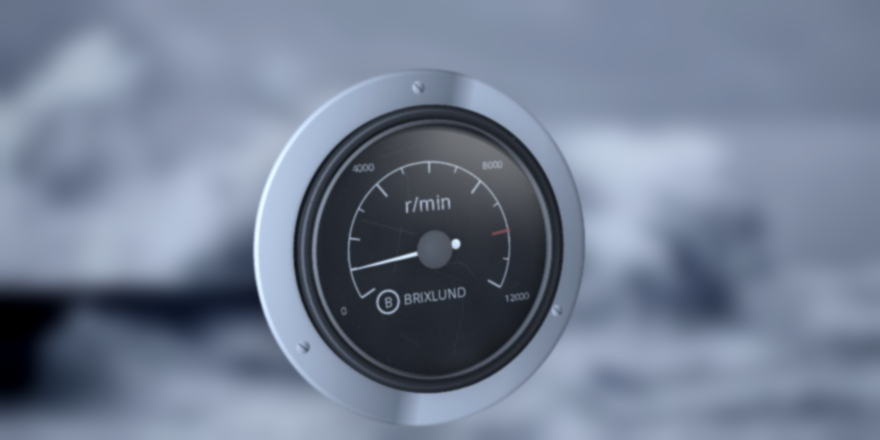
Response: 1000 (rpm)
